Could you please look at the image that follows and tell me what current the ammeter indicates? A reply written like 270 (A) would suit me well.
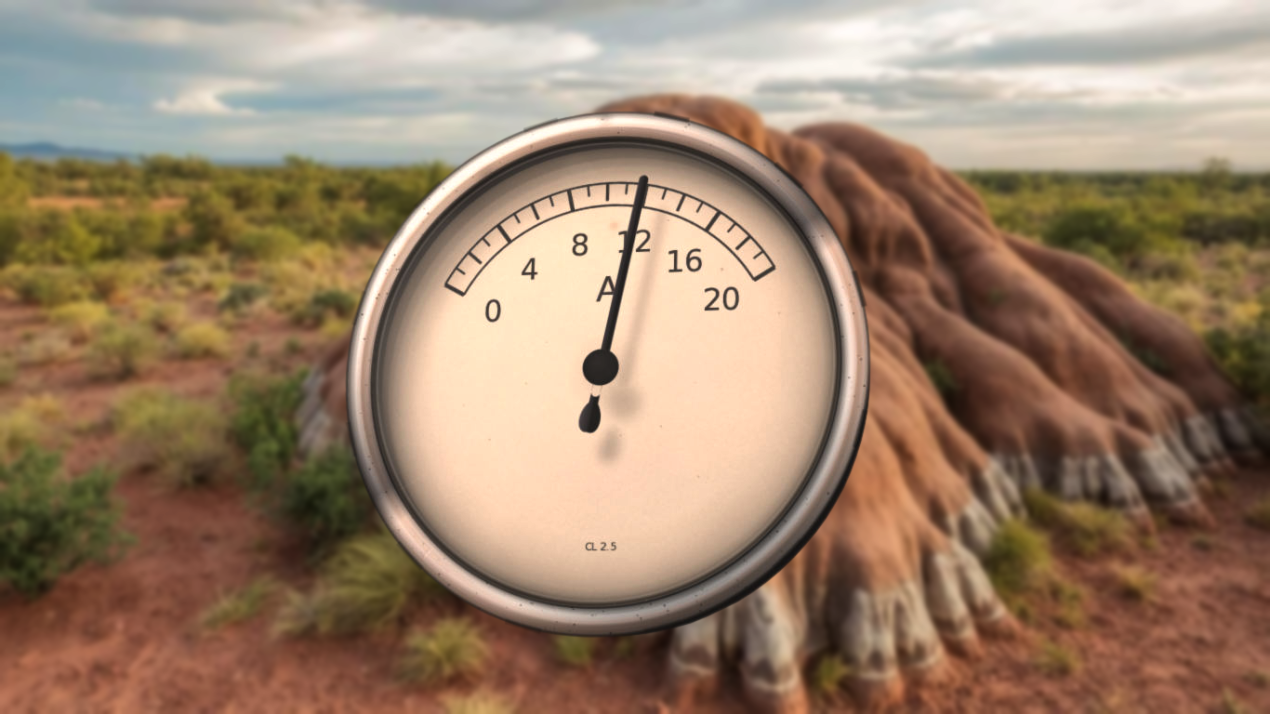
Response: 12 (A)
